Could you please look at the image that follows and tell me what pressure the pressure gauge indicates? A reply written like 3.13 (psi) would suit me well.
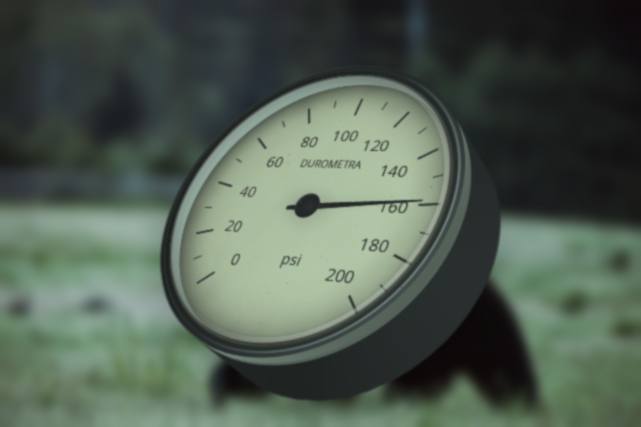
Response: 160 (psi)
